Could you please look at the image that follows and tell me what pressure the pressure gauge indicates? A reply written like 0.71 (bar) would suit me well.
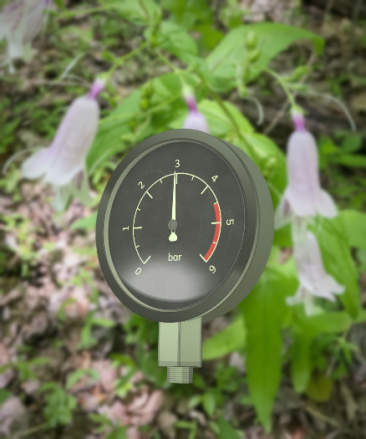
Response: 3 (bar)
